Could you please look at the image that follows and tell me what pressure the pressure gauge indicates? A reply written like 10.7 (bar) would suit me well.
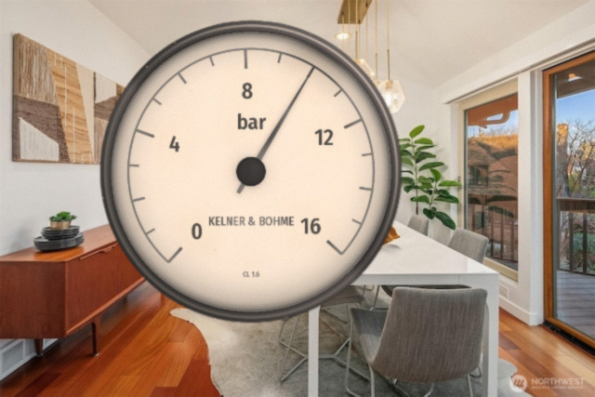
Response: 10 (bar)
